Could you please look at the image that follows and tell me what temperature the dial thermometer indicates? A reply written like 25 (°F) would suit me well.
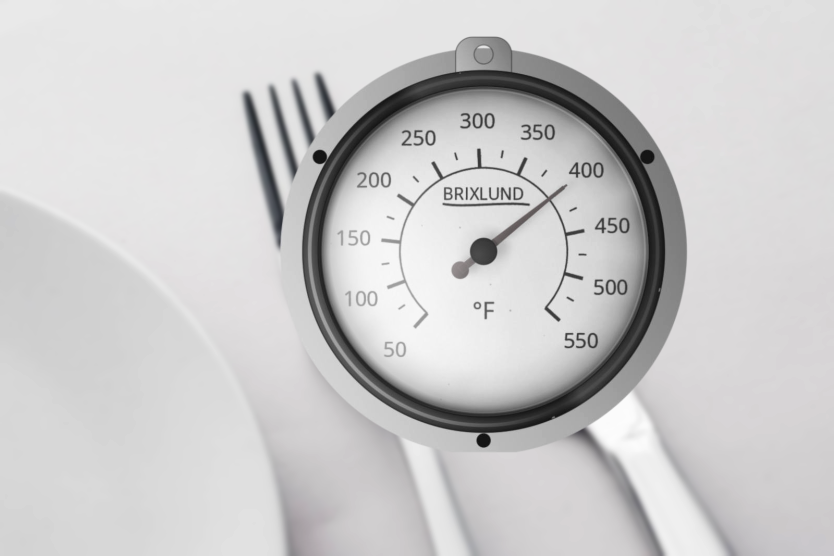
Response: 400 (°F)
